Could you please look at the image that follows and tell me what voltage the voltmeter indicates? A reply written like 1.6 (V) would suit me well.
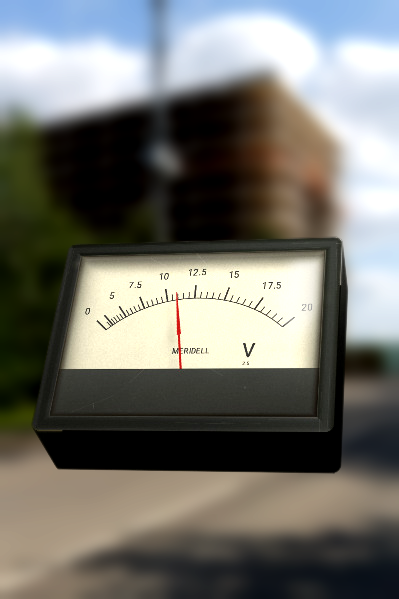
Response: 11 (V)
